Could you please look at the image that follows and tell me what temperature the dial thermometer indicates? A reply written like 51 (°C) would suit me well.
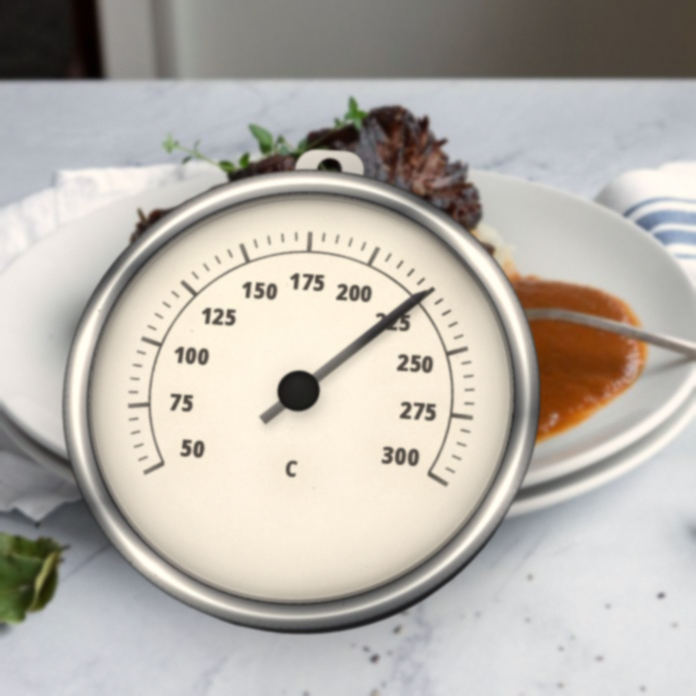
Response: 225 (°C)
